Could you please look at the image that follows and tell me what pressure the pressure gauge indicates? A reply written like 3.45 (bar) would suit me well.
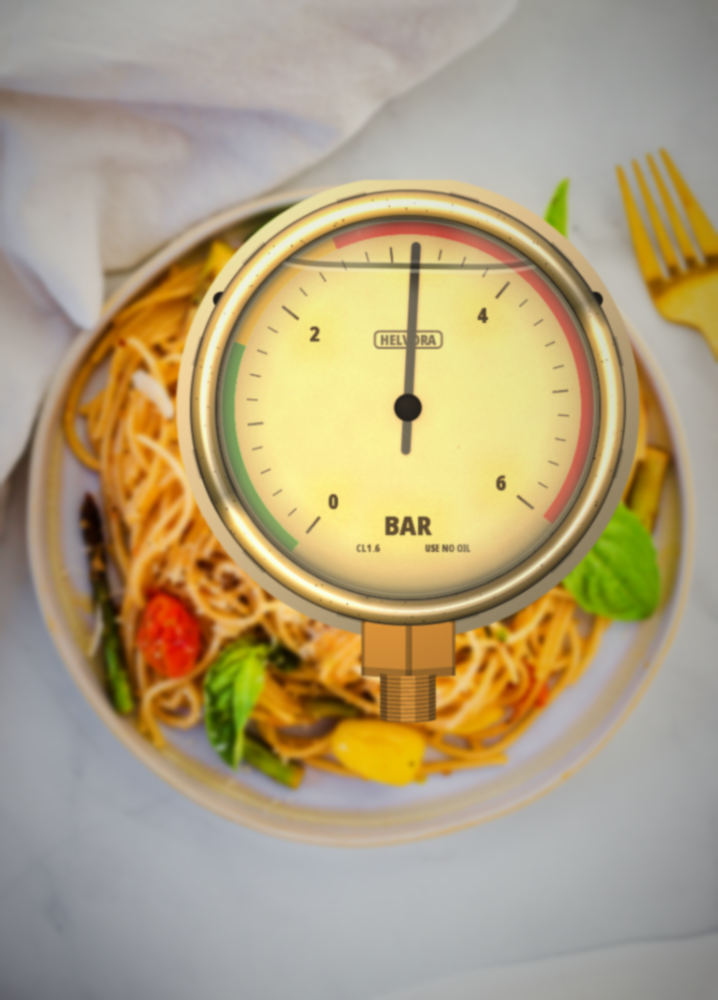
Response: 3.2 (bar)
